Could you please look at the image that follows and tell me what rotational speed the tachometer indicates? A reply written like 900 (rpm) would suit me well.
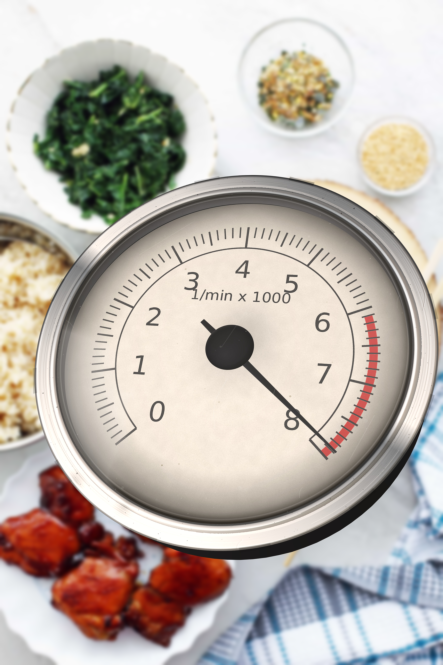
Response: 7900 (rpm)
